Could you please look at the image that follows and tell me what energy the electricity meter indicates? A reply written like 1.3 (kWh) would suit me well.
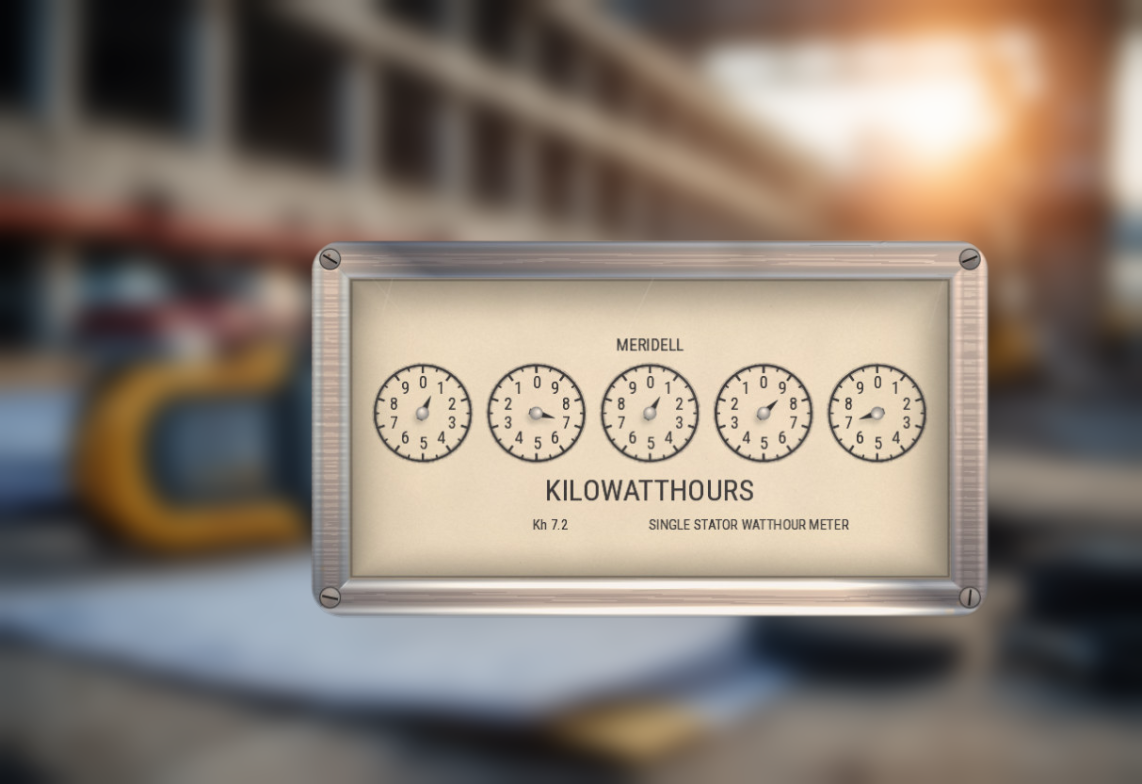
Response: 7087 (kWh)
